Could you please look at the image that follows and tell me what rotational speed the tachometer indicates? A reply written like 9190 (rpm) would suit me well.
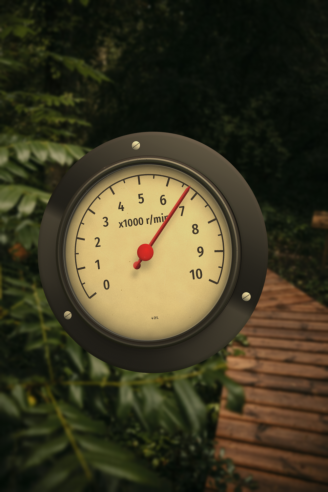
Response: 6750 (rpm)
